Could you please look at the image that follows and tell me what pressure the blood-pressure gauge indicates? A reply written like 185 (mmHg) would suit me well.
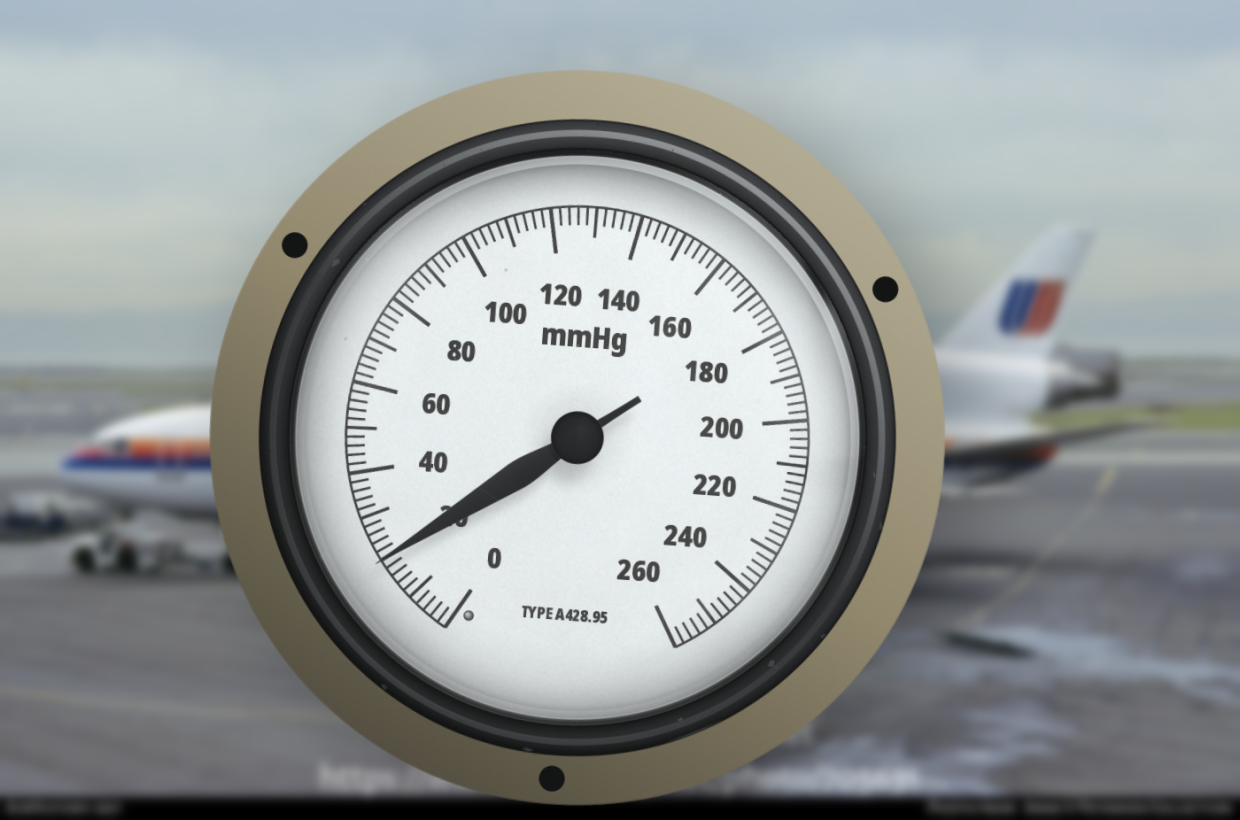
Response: 20 (mmHg)
